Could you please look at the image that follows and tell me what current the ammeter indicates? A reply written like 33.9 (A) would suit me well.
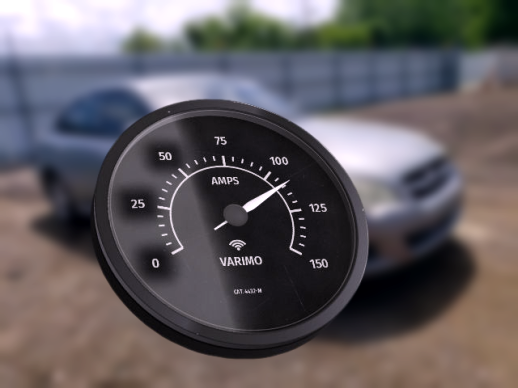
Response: 110 (A)
